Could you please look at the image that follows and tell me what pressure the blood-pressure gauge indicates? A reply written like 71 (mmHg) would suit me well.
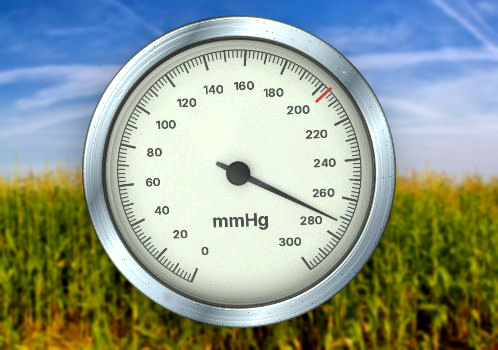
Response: 272 (mmHg)
